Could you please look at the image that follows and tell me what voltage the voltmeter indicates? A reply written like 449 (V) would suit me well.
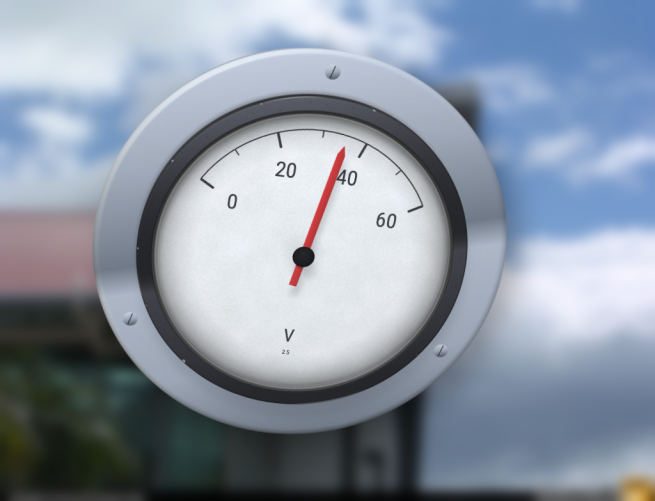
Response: 35 (V)
